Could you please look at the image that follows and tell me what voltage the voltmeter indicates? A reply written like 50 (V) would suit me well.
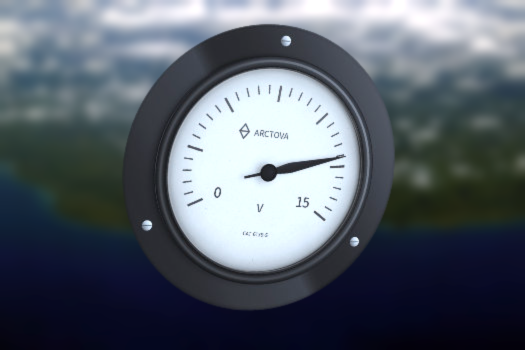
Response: 12 (V)
